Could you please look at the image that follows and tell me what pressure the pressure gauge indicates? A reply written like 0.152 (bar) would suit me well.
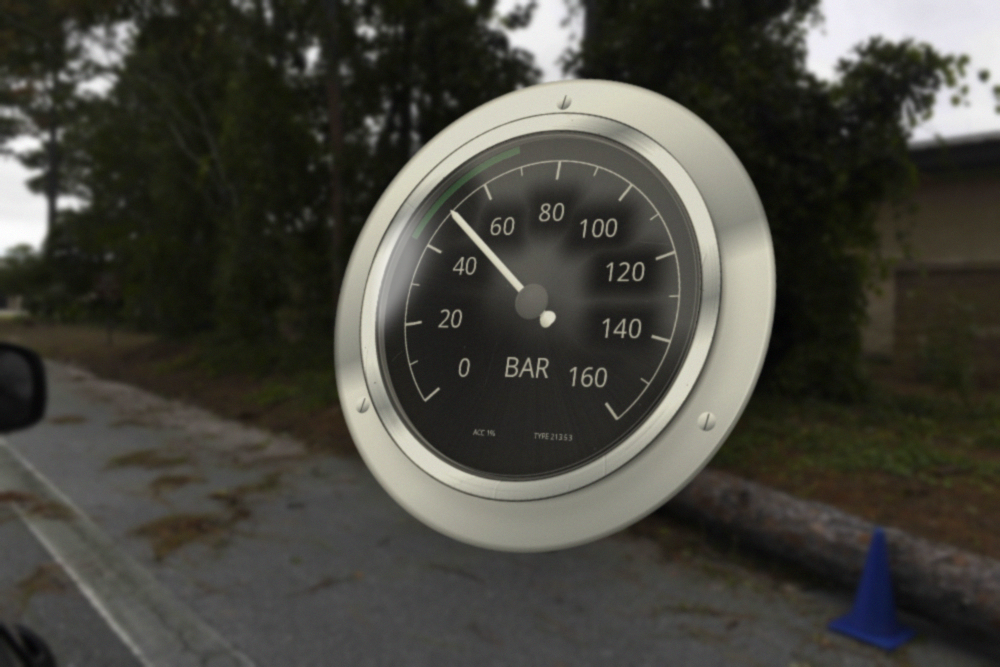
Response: 50 (bar)
